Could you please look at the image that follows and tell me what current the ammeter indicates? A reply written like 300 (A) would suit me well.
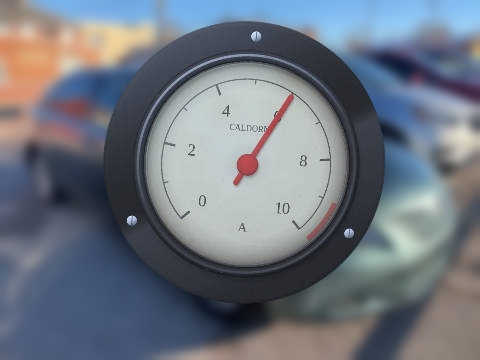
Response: 6 (A)
